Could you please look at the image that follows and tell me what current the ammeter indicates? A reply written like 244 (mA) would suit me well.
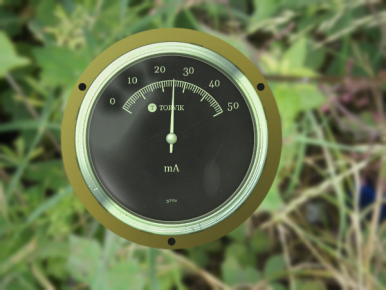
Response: 25 (mA)
